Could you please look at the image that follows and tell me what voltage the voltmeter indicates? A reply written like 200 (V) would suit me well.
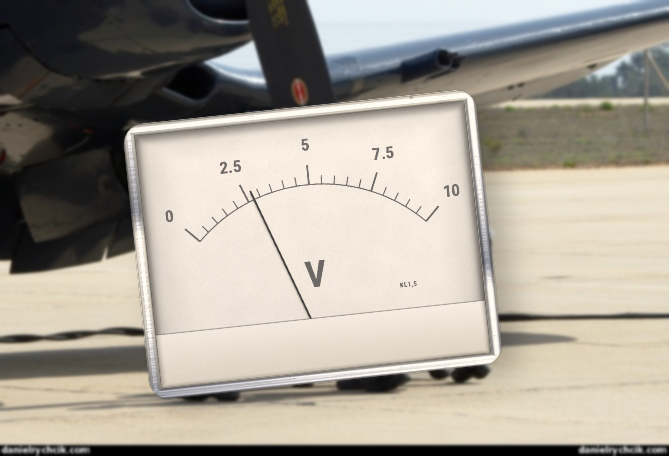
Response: 2.75 (V)
